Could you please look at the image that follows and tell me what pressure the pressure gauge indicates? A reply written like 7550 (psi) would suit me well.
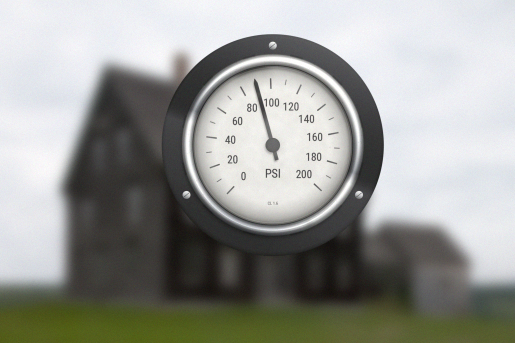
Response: 90 (psi)
